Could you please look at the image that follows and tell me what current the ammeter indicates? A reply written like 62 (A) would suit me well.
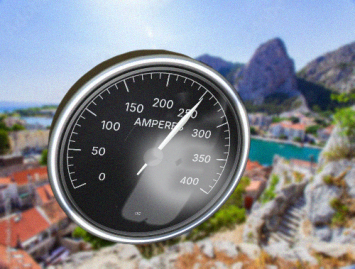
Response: 250 (A)
